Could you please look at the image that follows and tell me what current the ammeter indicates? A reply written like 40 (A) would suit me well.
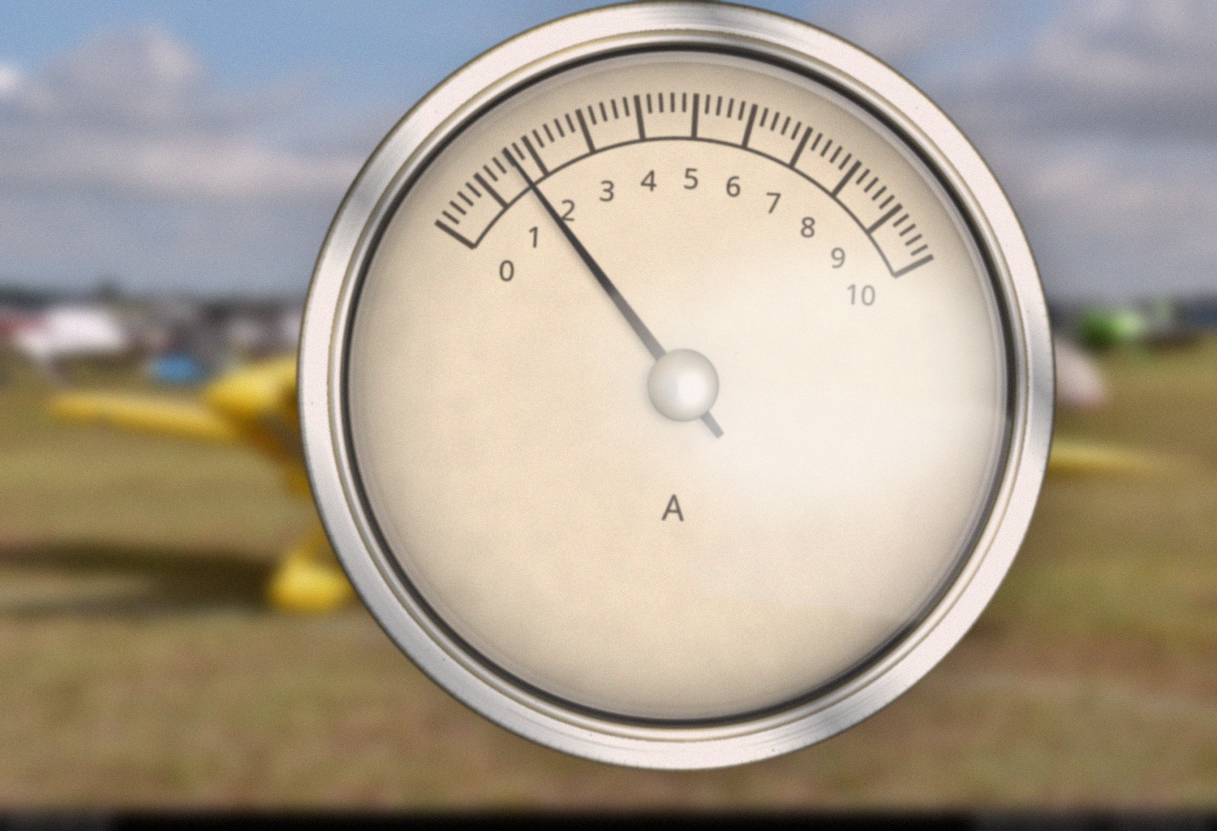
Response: 1.6 (A)
